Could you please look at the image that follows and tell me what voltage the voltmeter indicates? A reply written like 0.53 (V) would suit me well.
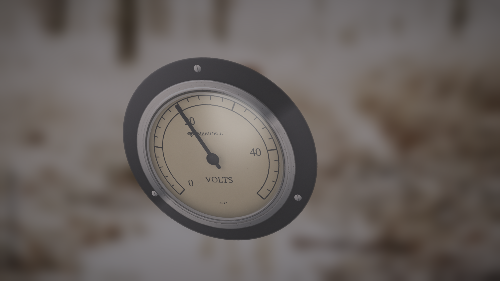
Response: 20 (V)
